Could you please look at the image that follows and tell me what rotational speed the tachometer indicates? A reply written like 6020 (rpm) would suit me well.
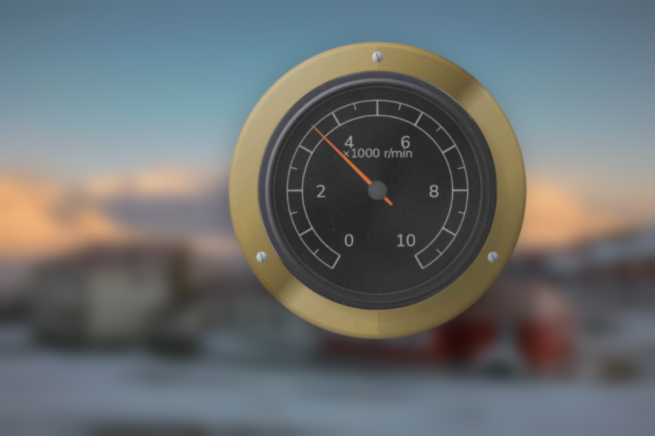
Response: 3500 (rpm)
